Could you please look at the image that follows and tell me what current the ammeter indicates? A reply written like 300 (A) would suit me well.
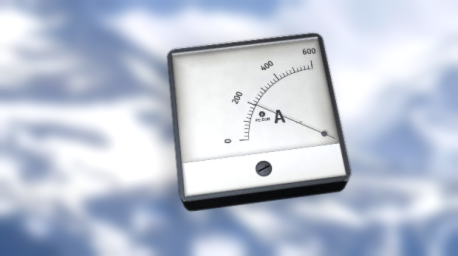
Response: 200 (A)
